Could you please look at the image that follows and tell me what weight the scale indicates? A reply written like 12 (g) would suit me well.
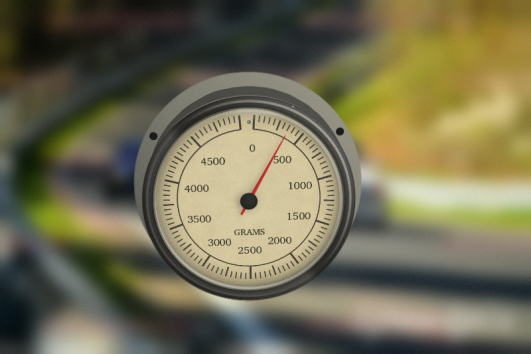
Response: 350 (g)
